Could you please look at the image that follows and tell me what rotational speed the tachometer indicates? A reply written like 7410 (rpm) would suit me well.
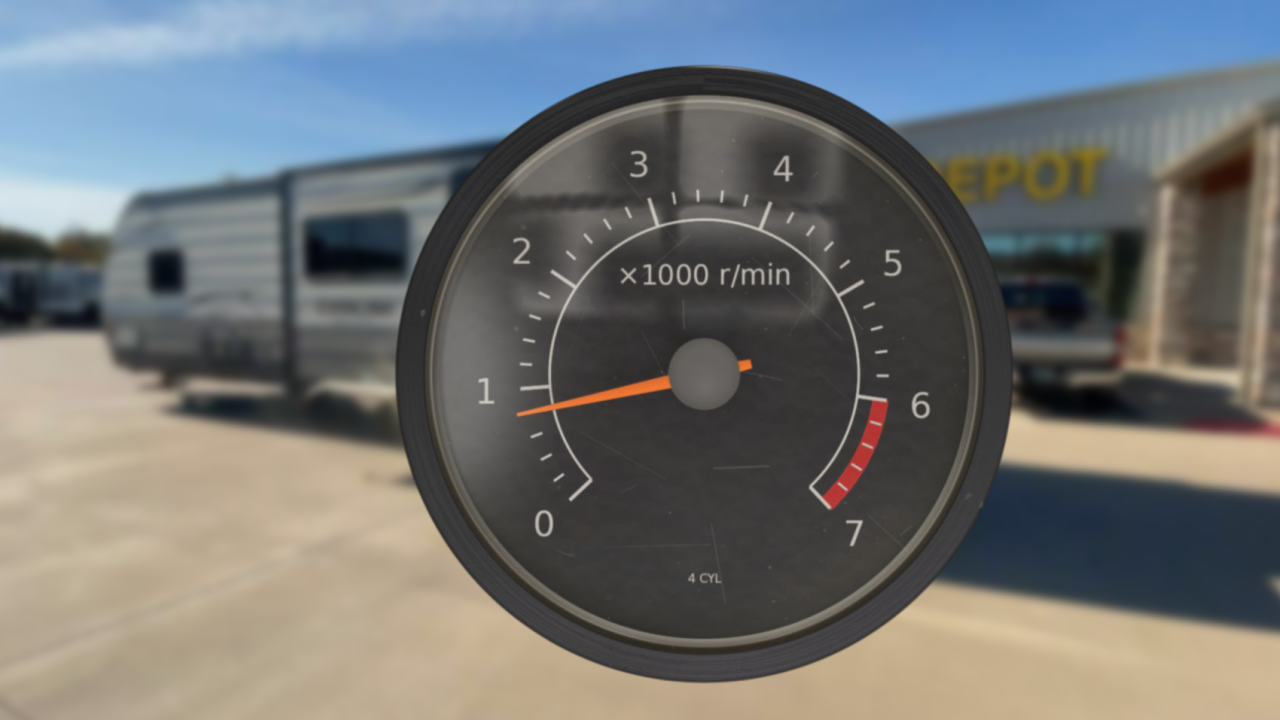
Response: 800 (rpm)
